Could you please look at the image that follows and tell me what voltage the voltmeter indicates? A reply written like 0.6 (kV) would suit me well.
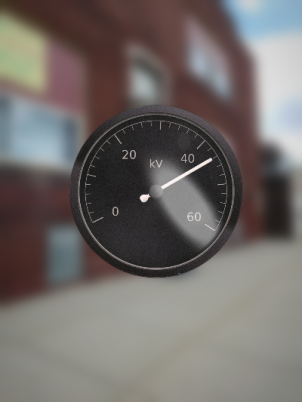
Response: 44 (kV)
